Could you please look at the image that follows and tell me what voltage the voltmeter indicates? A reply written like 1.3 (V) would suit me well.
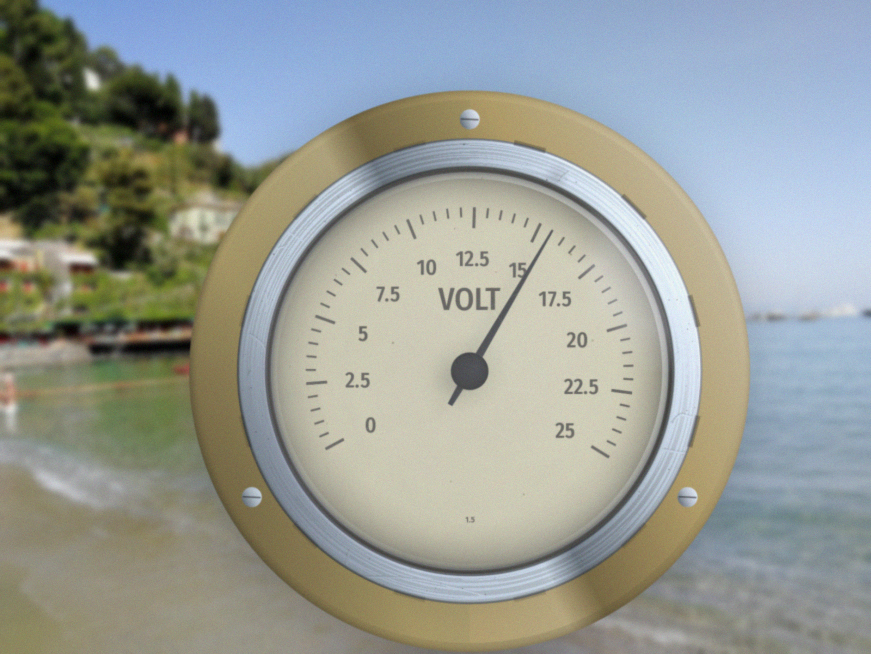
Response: 15.5 (V)
